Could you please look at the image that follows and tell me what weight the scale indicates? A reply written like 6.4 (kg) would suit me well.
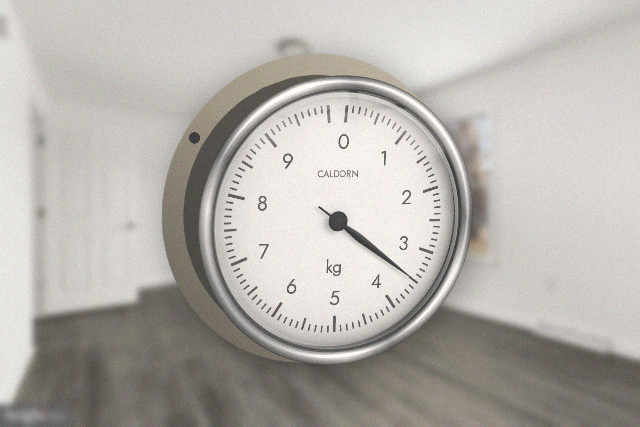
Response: 3.5 (kg)
